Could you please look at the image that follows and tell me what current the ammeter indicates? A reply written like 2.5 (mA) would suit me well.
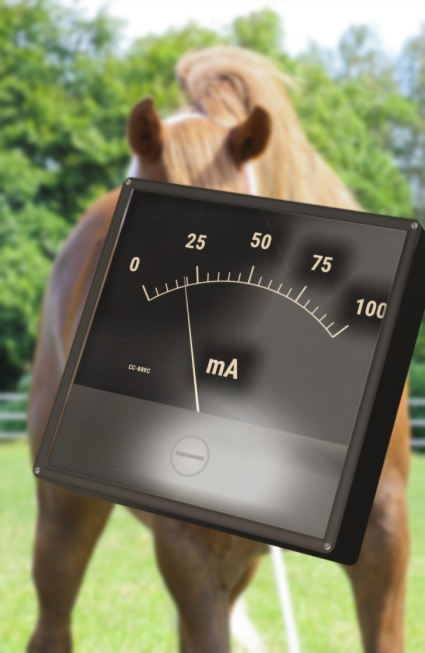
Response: 20 (mA)
